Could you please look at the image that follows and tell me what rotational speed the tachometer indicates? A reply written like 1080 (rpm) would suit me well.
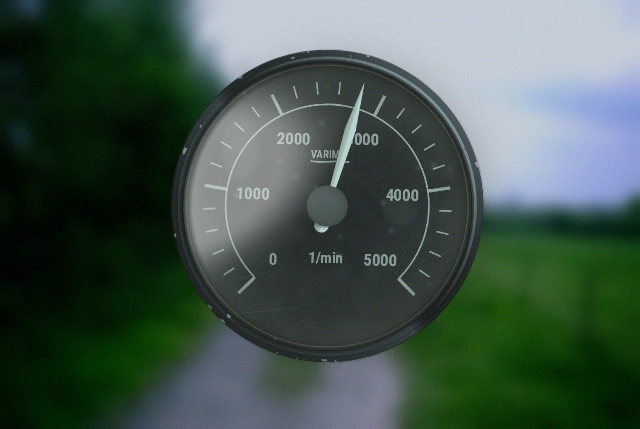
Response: 2800 (rpm)
